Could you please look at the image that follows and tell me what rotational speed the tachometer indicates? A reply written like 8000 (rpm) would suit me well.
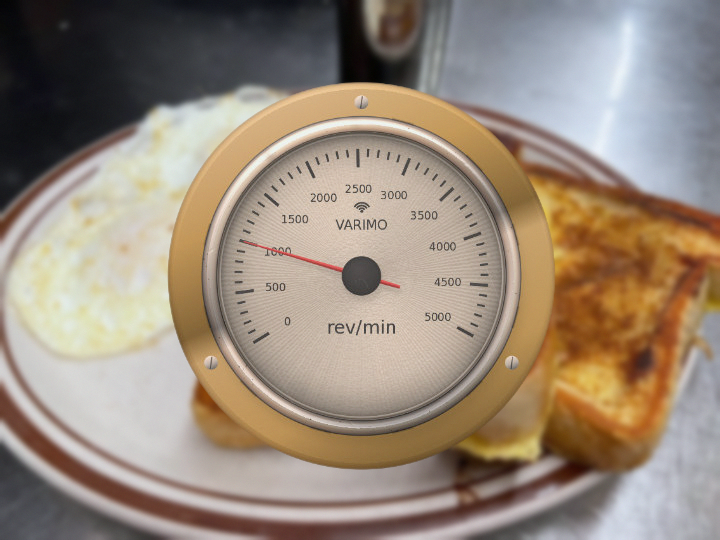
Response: 1000 (rpm)
